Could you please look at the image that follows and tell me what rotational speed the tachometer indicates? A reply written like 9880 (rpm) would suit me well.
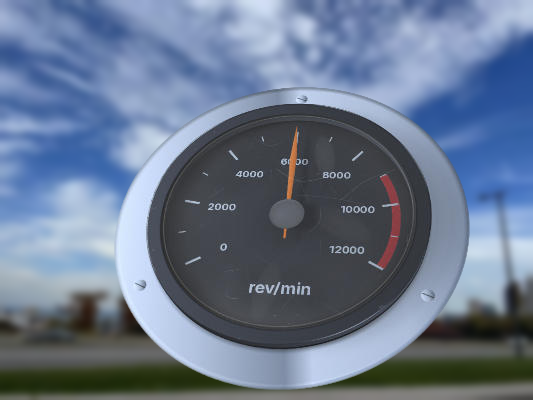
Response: 6000 (rpm)
